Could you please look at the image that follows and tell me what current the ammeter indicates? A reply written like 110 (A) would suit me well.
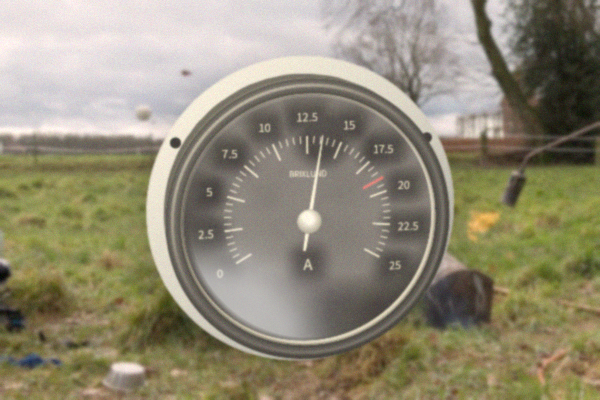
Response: 13.5 (A)
